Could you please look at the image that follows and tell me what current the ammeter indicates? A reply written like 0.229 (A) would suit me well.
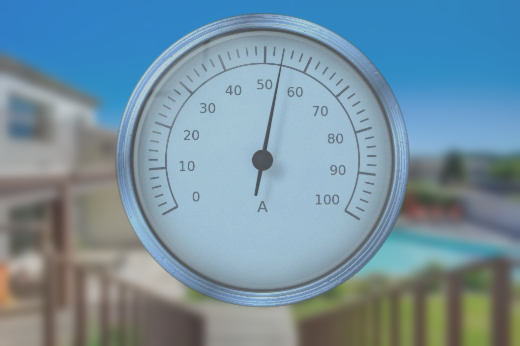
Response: 54 (A)
